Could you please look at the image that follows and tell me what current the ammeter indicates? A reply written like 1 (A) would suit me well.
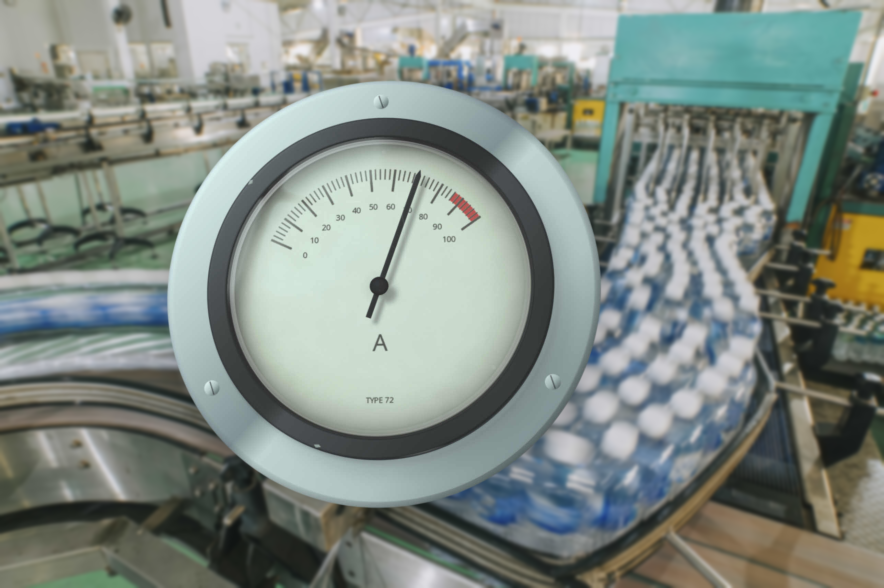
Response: 70 (A)
